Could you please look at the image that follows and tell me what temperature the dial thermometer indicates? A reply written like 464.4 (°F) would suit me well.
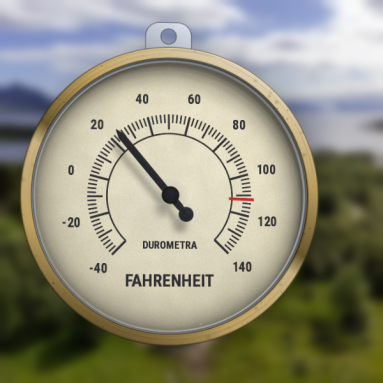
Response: 24 (°F)
